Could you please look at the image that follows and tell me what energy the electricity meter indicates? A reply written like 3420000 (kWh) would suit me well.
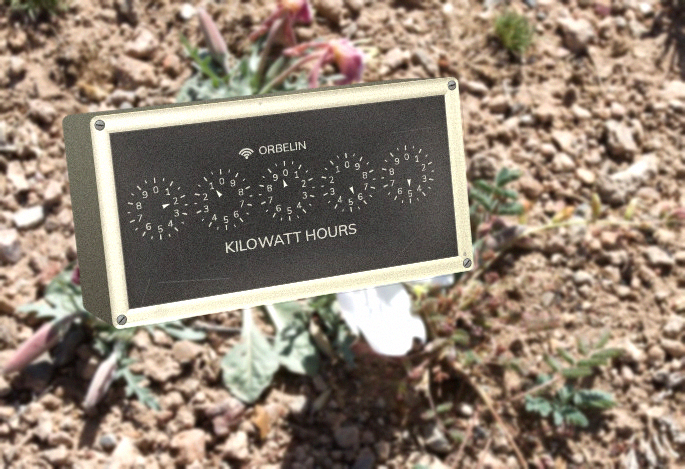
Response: 20955 (kWh)
